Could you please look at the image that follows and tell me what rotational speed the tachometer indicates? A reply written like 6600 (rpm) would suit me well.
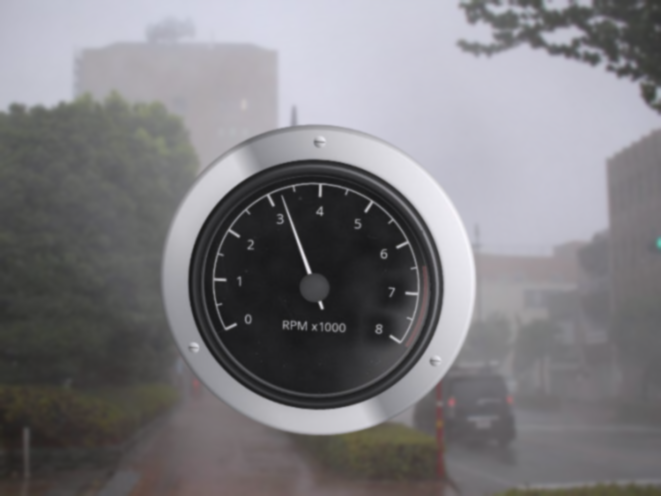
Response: 3250 (rpm)
